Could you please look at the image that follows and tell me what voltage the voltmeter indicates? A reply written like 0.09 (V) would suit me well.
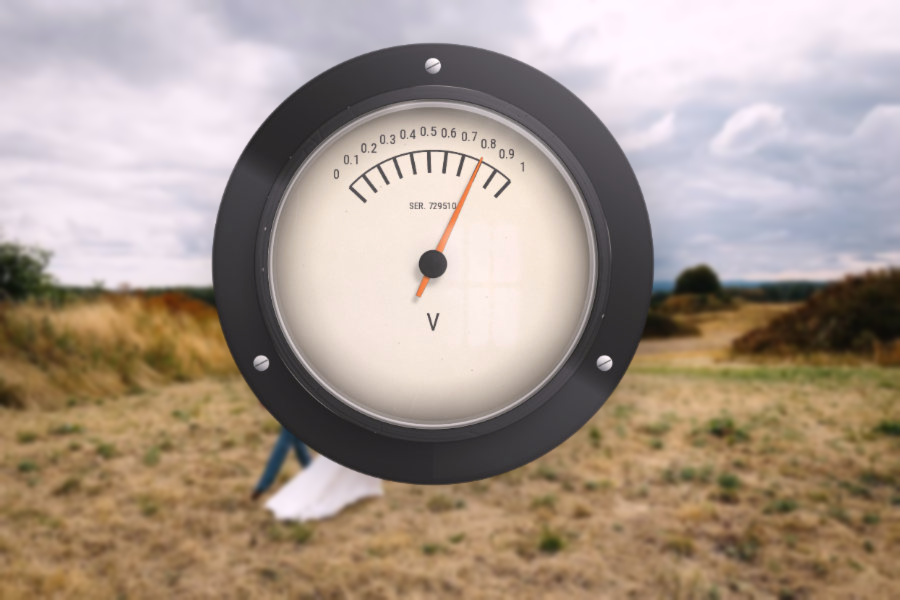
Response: 0.8 (V)
